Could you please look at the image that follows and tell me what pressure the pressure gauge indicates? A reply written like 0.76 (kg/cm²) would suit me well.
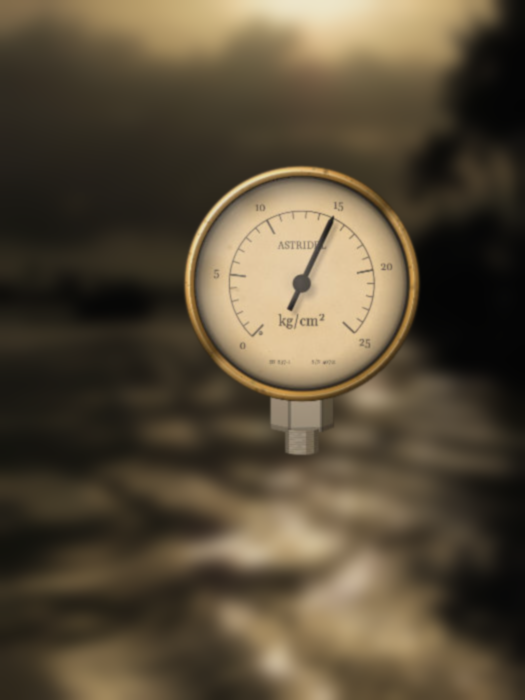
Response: 15 (kg/cm²)
